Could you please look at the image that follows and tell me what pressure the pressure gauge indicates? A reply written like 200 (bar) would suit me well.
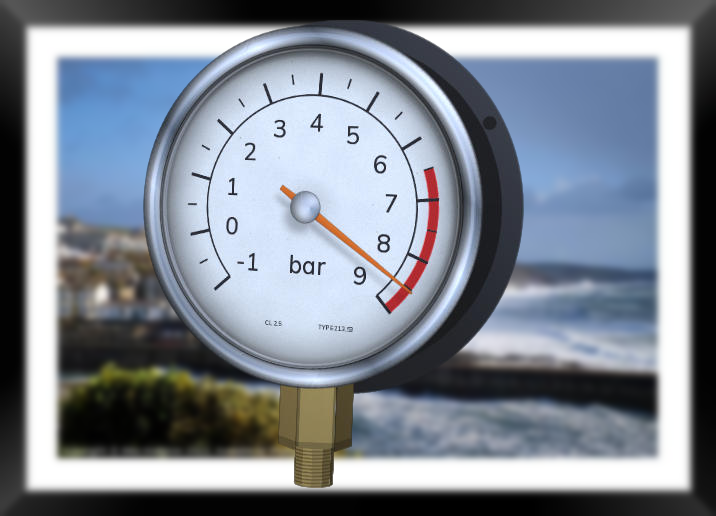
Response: 8.5 (bar)
